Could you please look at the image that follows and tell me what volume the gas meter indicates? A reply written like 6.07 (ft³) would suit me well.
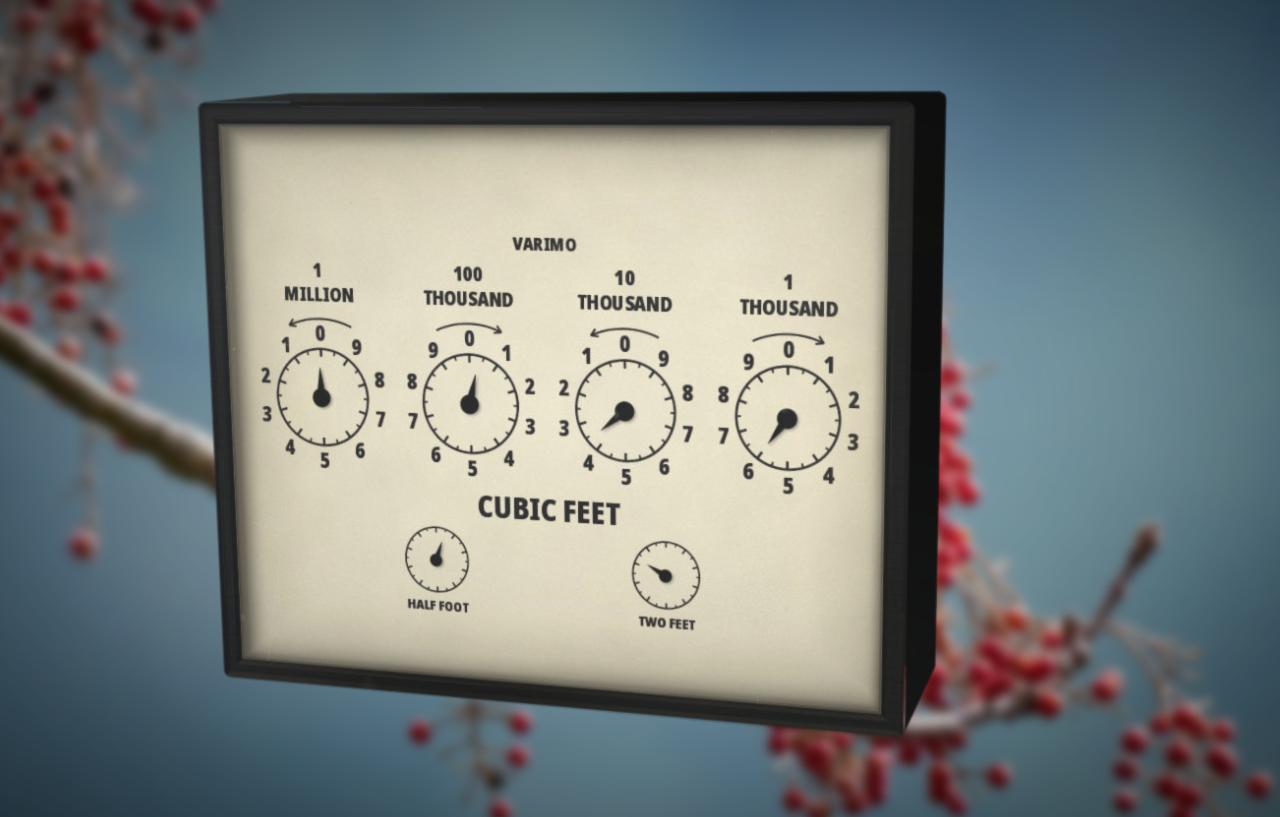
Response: 3600 (ft³)
